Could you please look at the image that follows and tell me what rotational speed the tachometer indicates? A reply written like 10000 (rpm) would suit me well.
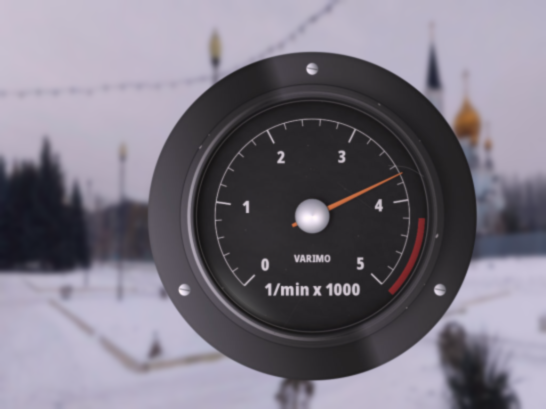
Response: 3700 (rpm)
